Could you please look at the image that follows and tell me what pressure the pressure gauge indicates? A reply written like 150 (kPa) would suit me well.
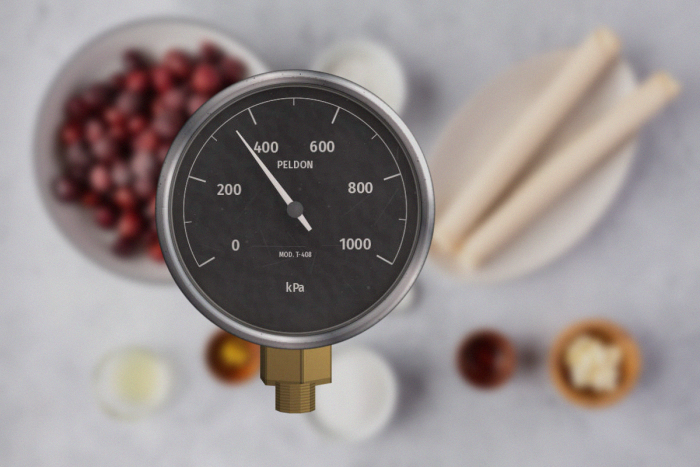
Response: 350 (kPa)
